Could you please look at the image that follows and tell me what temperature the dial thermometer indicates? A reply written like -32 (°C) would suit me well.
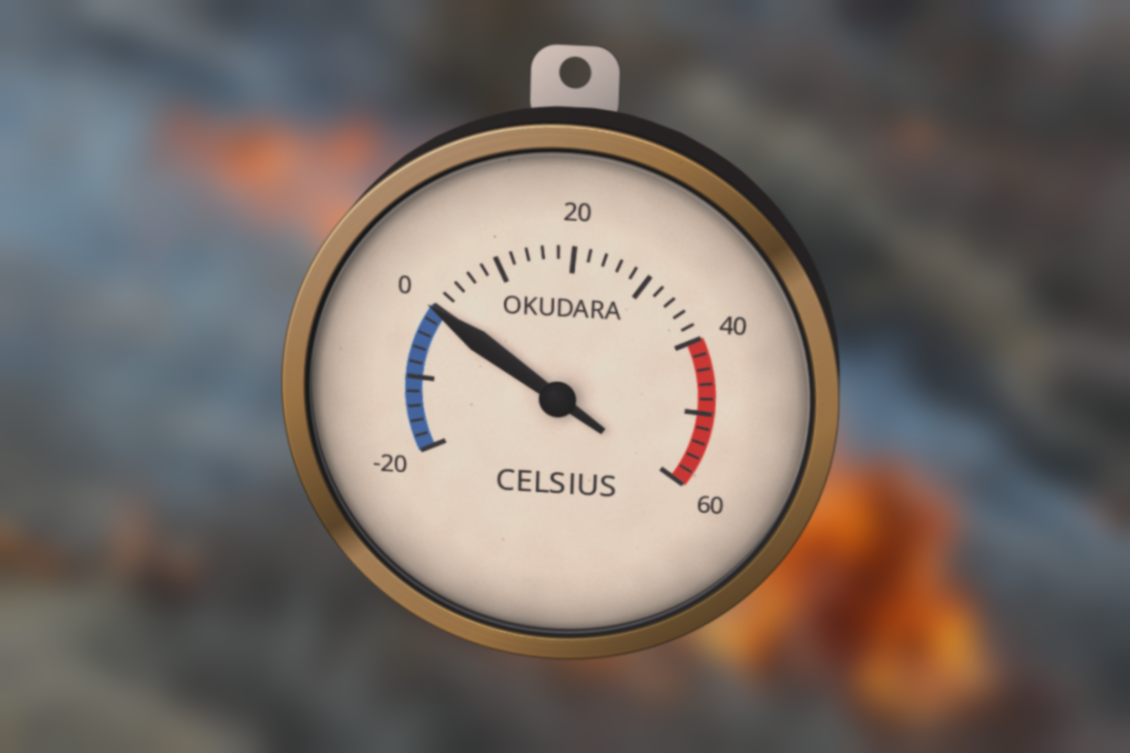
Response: 0 (°C)
